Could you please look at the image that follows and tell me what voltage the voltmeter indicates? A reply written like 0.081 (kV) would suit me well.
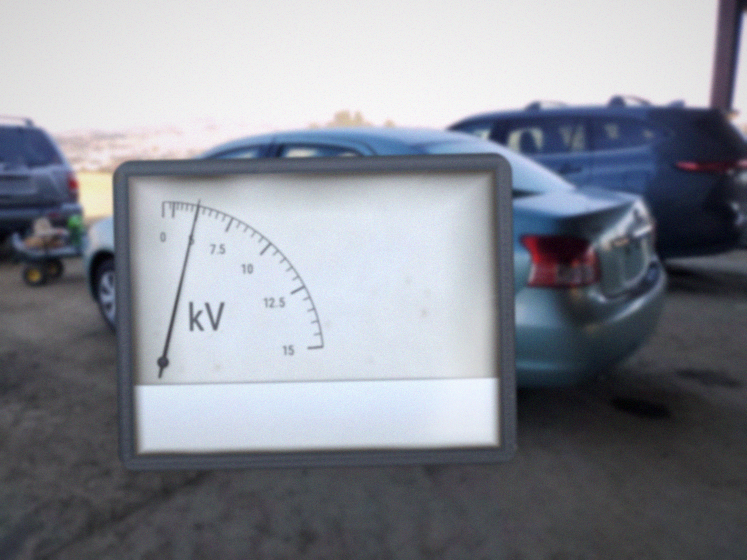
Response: 5 (kV)
